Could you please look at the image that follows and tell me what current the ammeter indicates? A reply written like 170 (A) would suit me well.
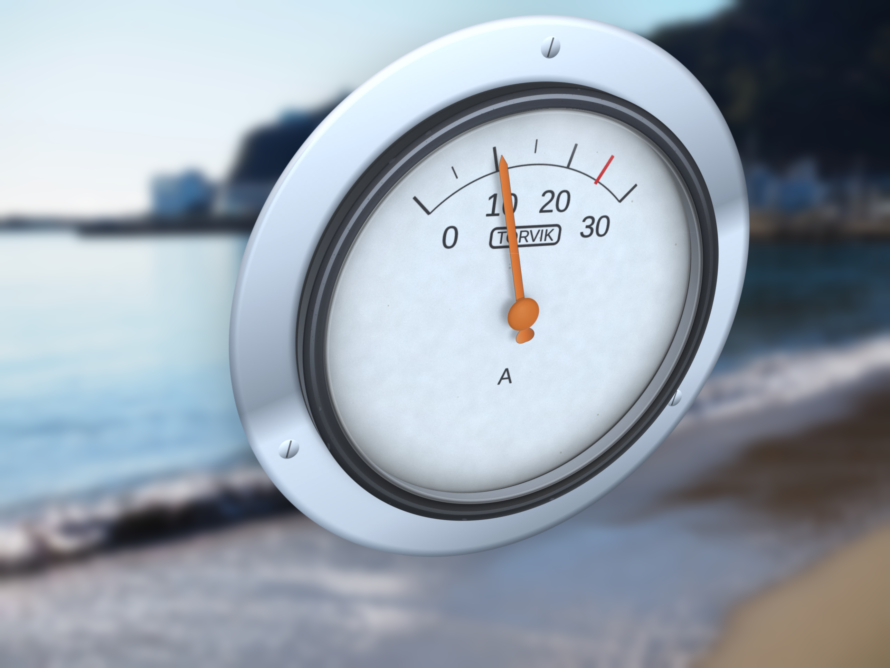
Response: 10 (A)
